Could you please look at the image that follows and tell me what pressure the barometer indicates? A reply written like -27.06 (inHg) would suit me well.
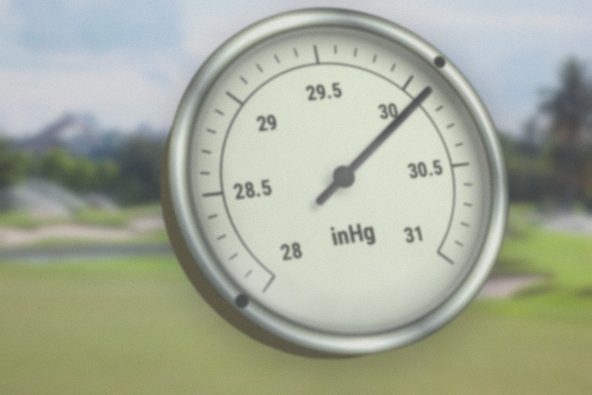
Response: 30.1 (inHg)
